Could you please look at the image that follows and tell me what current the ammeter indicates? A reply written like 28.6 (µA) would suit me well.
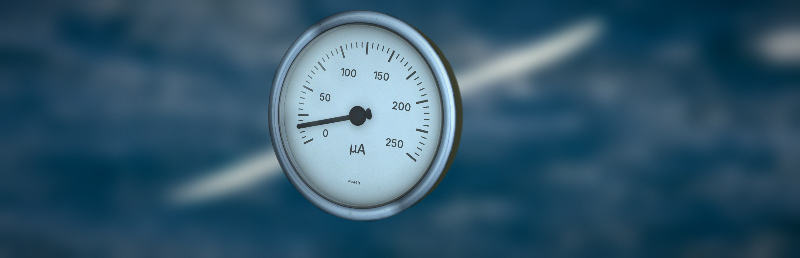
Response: 15 (µA)
